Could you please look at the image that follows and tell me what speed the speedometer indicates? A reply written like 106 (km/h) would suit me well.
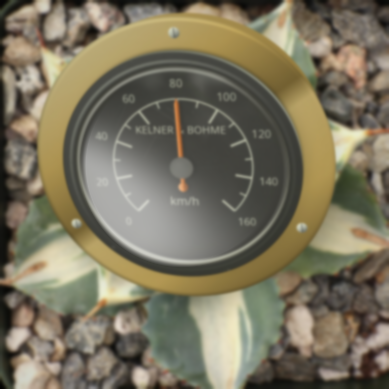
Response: 80 (km/h)
